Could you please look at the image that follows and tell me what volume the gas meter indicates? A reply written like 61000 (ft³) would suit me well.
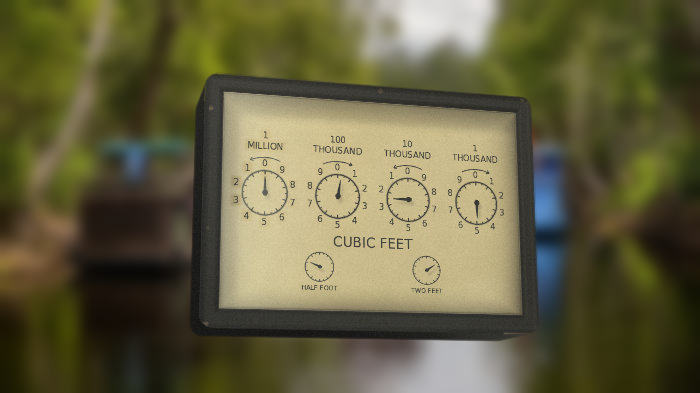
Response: 2500 (ft³)
